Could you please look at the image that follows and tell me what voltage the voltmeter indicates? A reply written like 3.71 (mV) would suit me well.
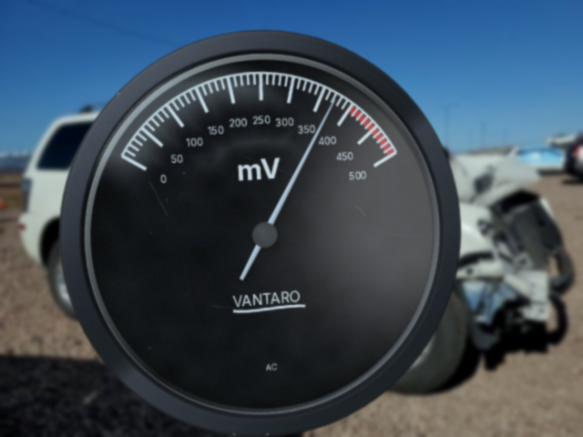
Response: 370 (mV)
